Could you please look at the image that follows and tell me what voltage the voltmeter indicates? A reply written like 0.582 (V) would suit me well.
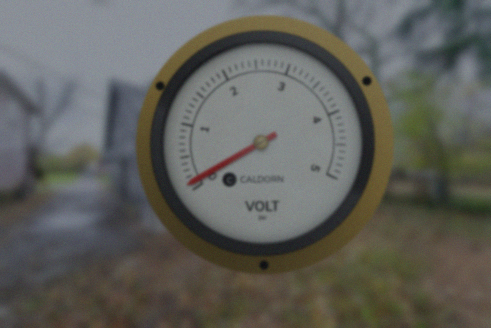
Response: 0.1 (V)
